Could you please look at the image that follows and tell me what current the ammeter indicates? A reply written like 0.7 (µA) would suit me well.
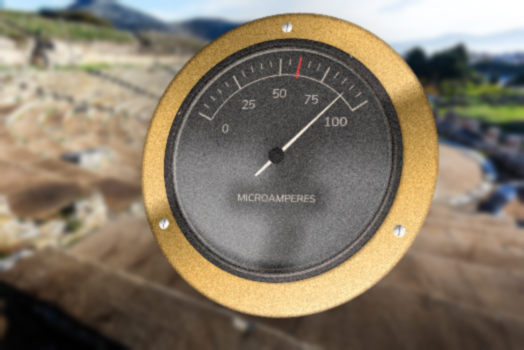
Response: 90 (µA)
